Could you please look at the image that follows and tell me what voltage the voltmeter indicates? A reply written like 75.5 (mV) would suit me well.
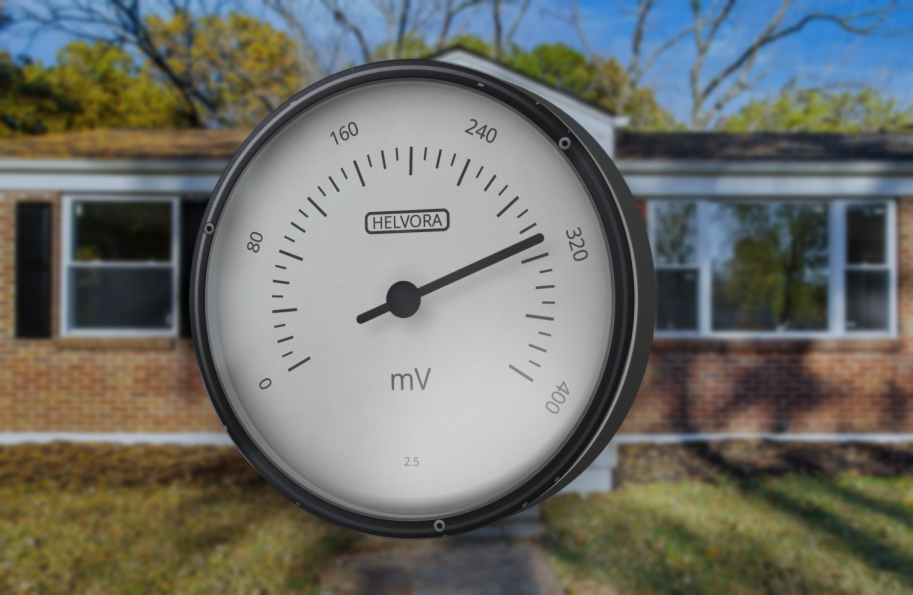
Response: 310 (mV)
